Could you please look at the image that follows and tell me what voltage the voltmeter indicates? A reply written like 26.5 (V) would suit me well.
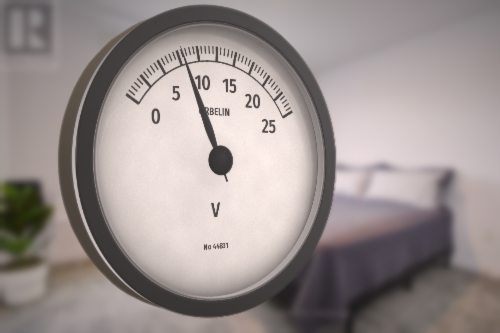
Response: 7.5 (V)
